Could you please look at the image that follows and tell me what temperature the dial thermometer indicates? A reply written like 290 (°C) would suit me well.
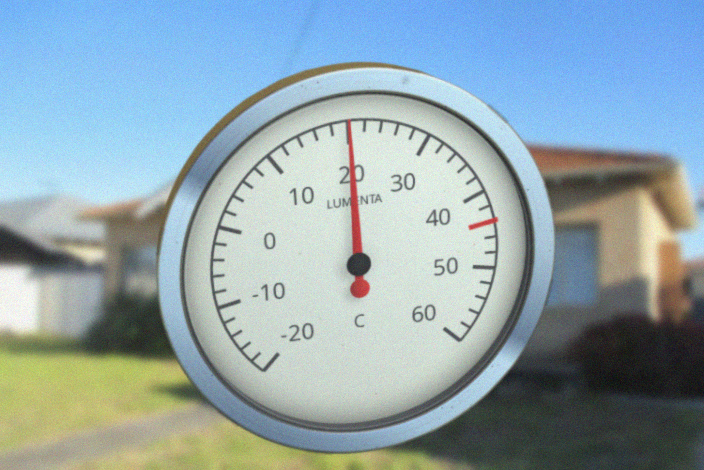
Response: 20 (°C)
